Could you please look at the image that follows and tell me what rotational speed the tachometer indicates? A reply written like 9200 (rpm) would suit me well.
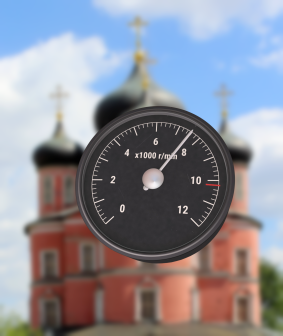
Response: 7600 (rpm)
